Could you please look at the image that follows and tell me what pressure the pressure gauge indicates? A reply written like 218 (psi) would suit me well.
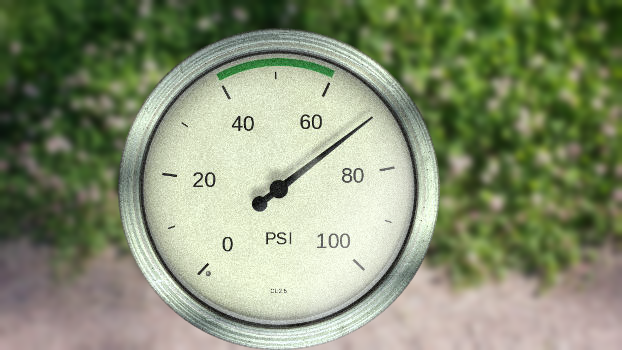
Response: 70 (psi)
